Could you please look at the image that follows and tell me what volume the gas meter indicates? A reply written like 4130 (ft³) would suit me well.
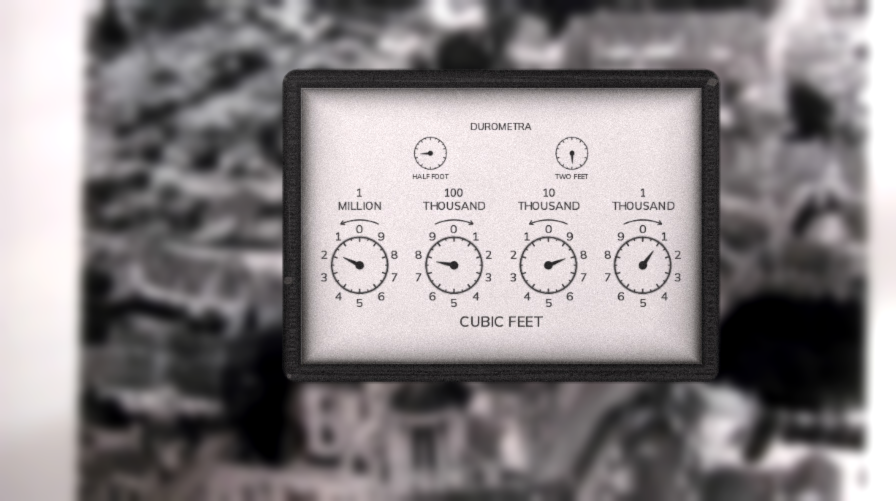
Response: 178100 (ft³)
